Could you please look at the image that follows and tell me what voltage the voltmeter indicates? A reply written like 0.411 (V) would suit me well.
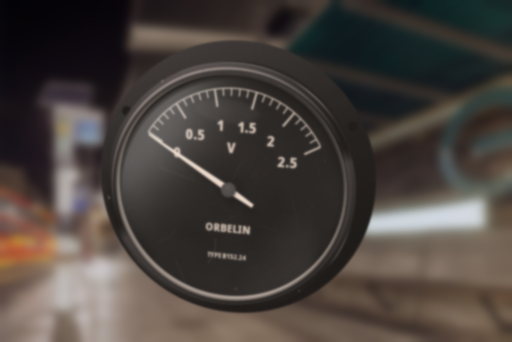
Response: 0 (V)
